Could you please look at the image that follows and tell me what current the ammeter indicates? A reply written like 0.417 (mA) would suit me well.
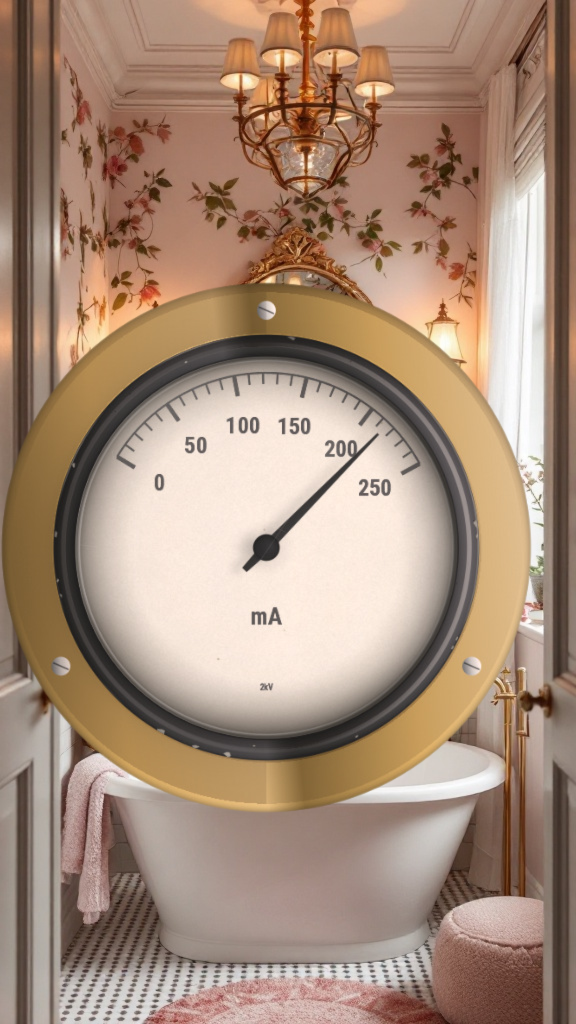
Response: 215 (mA)
